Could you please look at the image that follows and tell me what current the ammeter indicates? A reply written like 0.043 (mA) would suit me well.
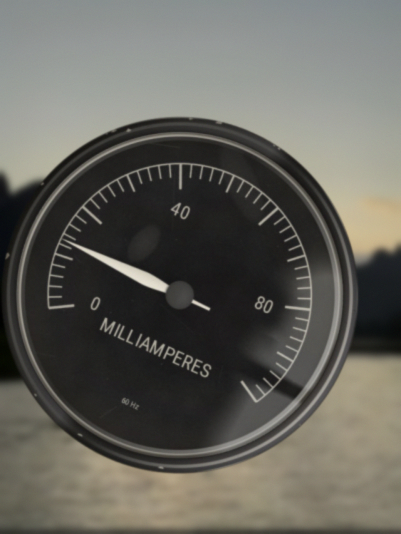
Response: 13 (mA)
